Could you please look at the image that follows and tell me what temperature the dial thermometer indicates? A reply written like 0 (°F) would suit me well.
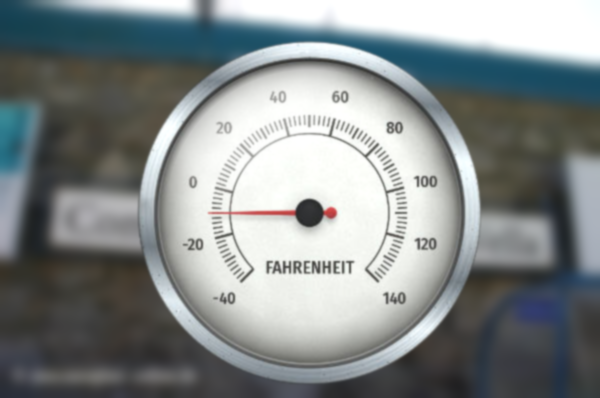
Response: -10 (°F)
